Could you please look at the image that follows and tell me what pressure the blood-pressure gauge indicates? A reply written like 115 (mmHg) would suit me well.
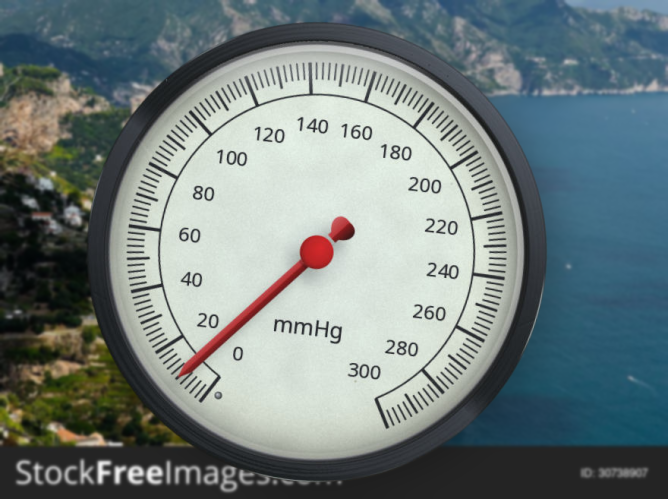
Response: 10 (mmHg)
